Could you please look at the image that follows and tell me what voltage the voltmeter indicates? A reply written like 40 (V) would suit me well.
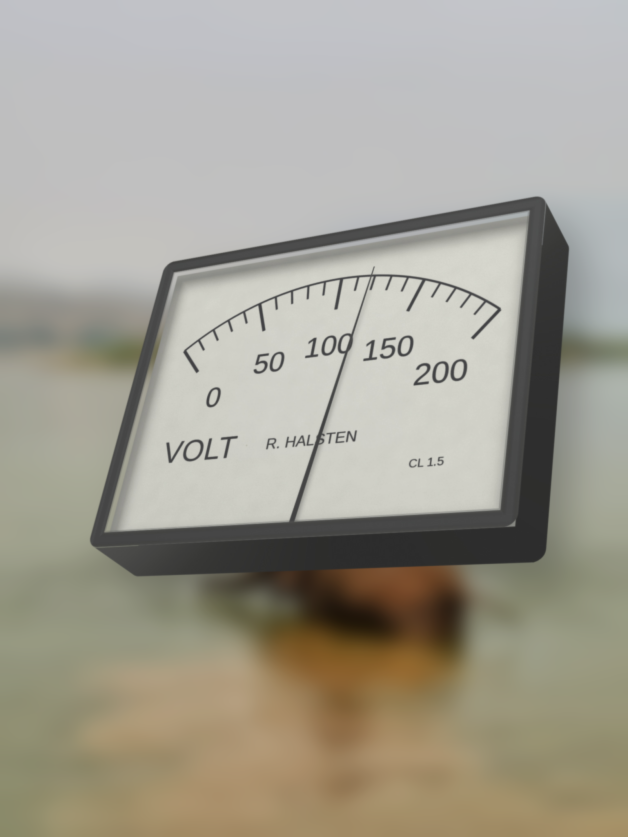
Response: 120 (V)
